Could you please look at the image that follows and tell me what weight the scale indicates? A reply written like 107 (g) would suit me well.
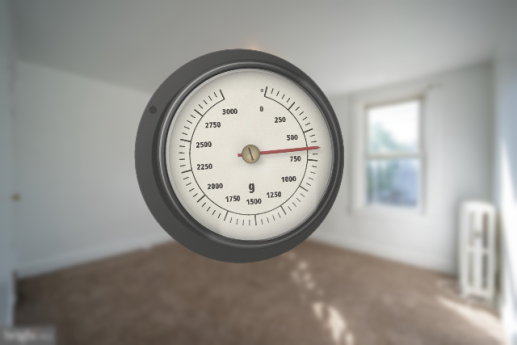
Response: 650 (g)
